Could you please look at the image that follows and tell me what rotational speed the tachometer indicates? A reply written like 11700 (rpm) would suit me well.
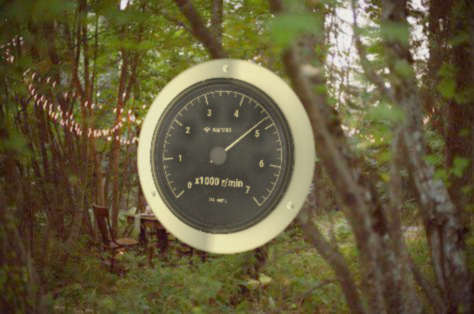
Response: 4800 (rpm)
